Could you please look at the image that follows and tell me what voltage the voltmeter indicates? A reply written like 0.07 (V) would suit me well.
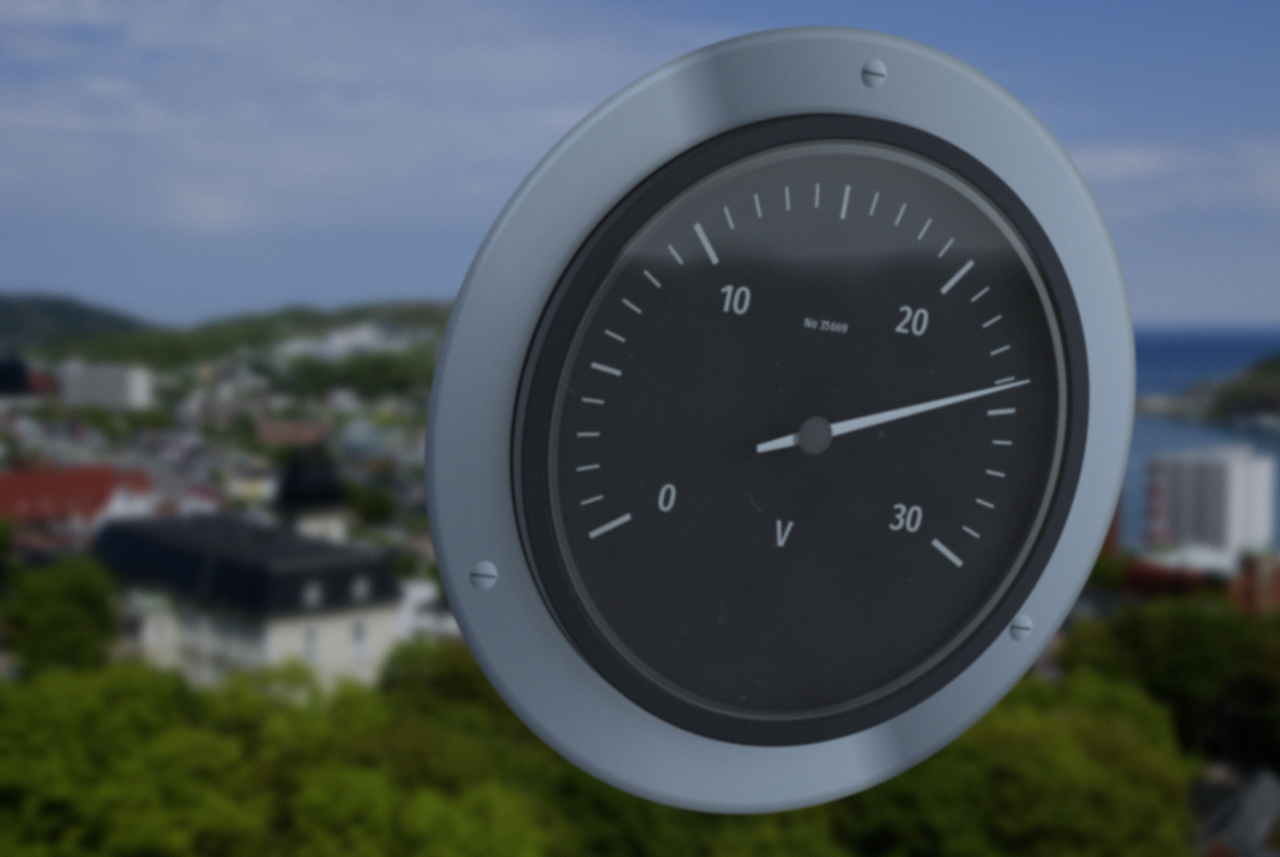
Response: 24 (V)
